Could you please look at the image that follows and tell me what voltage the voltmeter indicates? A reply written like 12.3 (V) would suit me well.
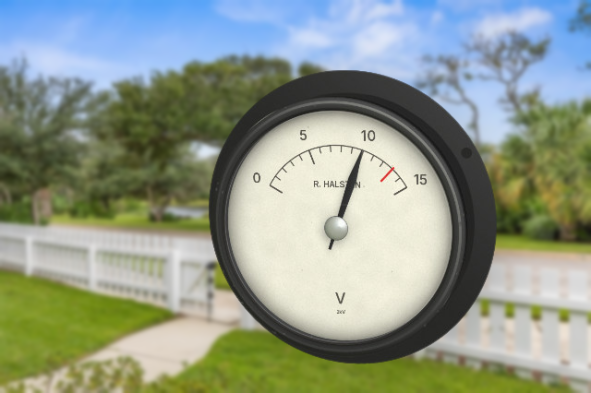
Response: 10 (V)
